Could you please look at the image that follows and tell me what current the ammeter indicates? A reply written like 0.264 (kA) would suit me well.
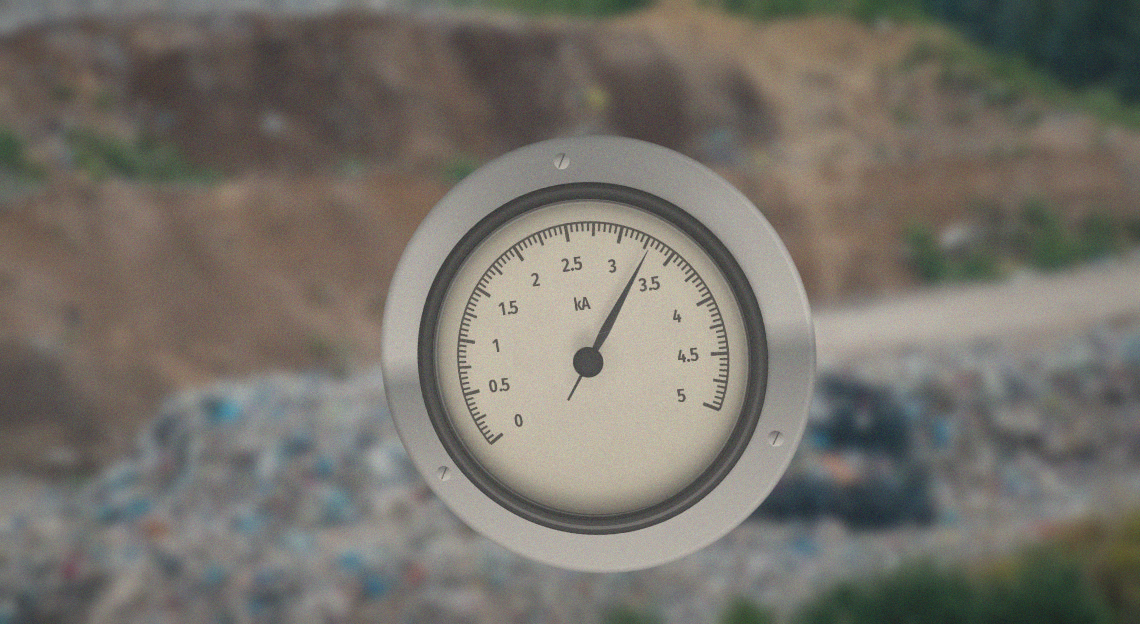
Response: 3.3 (kA)
